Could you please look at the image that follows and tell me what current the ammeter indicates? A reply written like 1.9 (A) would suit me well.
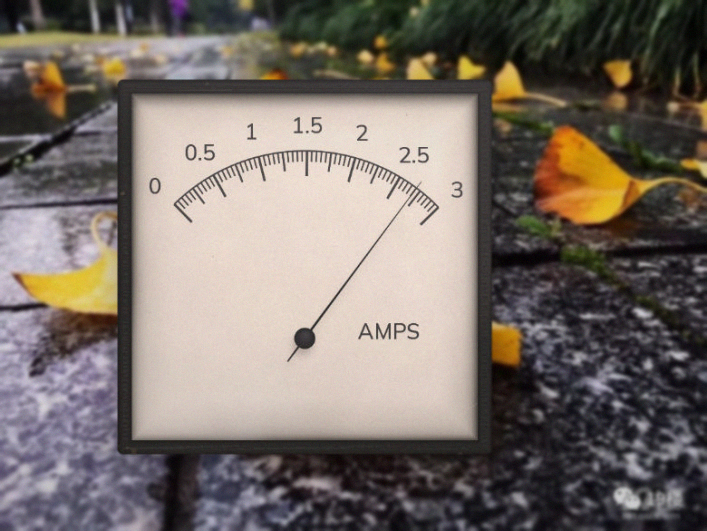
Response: 2.7 (A)
